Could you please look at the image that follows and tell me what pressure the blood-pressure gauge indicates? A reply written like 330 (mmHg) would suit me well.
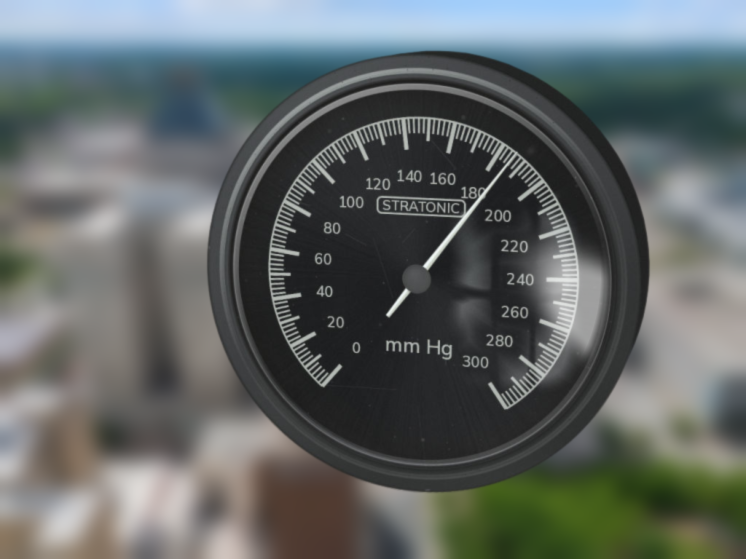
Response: 186 (mmHg)
